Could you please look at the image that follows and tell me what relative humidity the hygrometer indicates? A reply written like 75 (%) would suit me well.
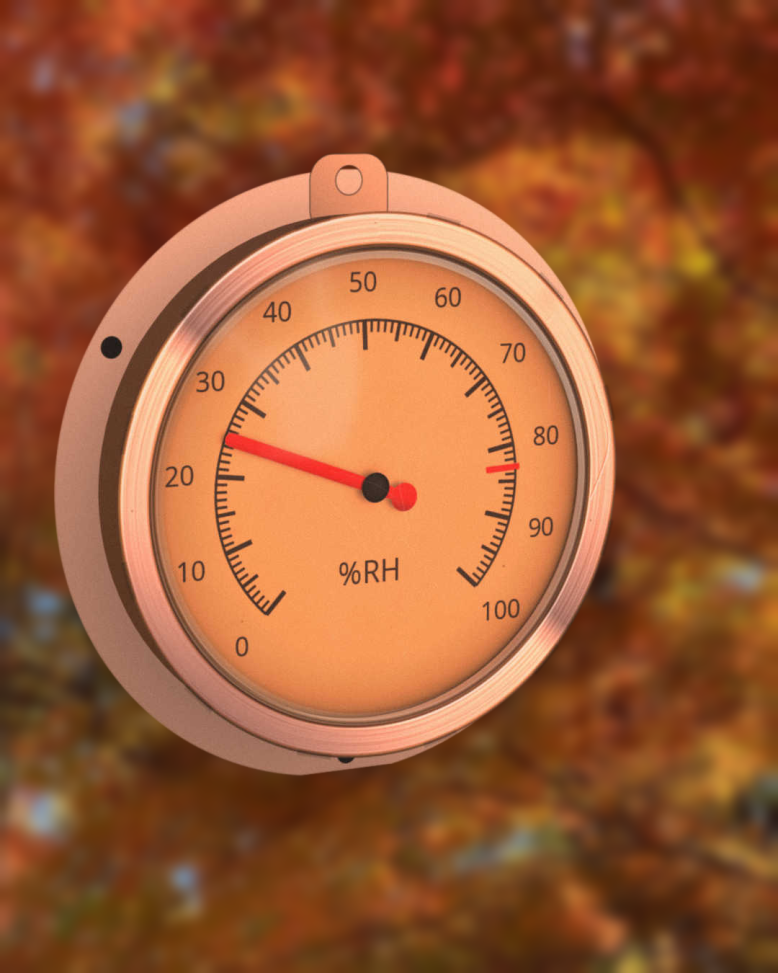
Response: 25 (%)
